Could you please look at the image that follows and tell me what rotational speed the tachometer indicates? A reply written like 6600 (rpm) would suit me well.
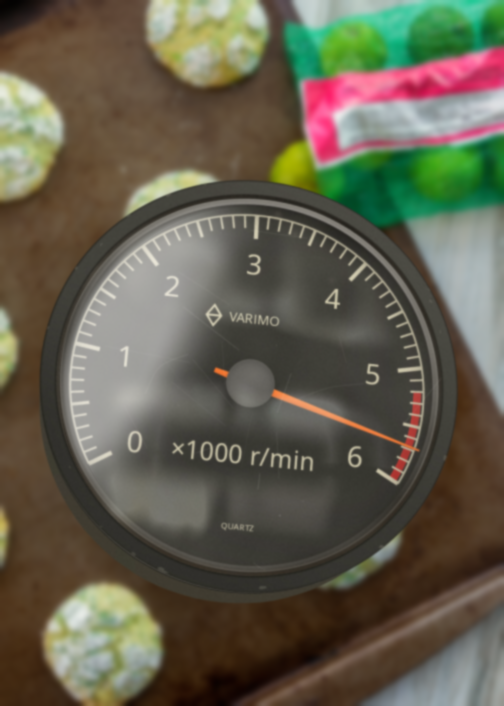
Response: 5700 (rpm)
